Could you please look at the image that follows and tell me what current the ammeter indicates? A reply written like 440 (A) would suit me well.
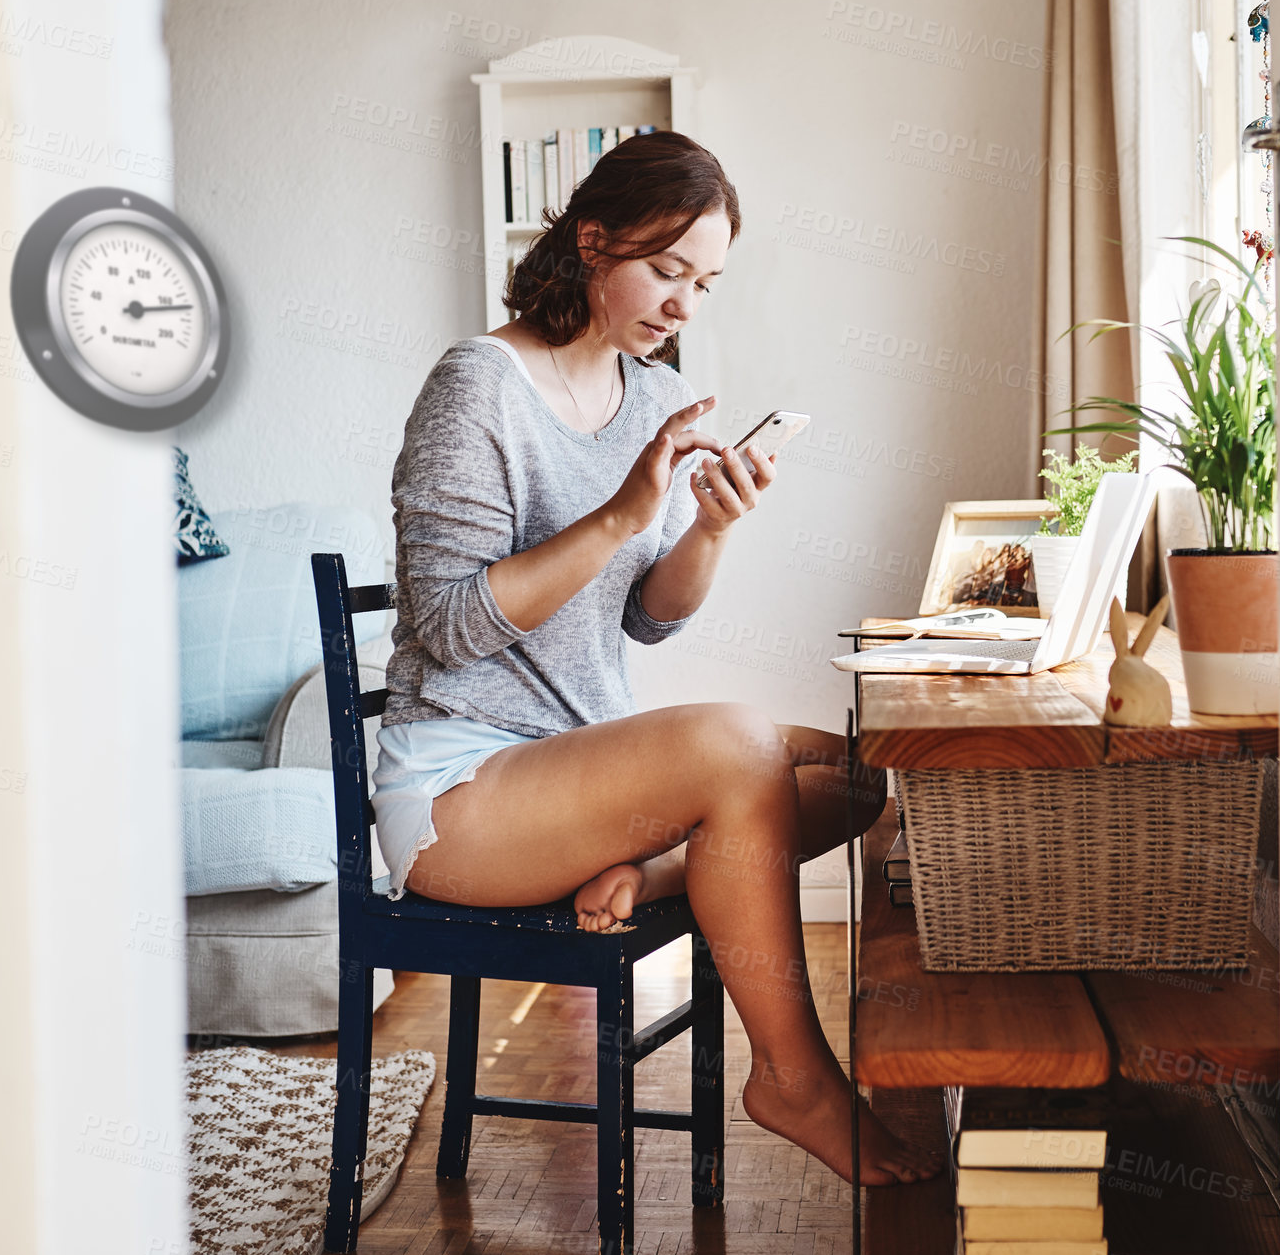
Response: 170 (A)
